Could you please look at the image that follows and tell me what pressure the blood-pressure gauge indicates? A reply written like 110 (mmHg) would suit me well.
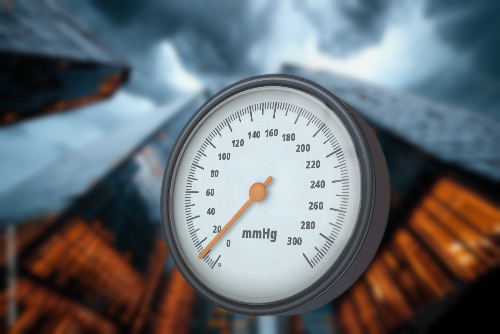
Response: 10 (mmHg)
